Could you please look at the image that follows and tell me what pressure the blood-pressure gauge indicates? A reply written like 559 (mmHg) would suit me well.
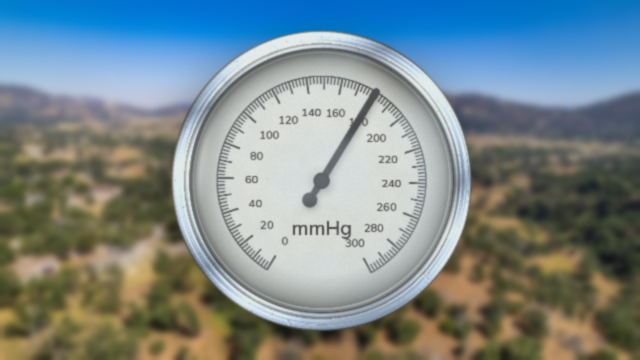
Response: 180 (mmHg)
